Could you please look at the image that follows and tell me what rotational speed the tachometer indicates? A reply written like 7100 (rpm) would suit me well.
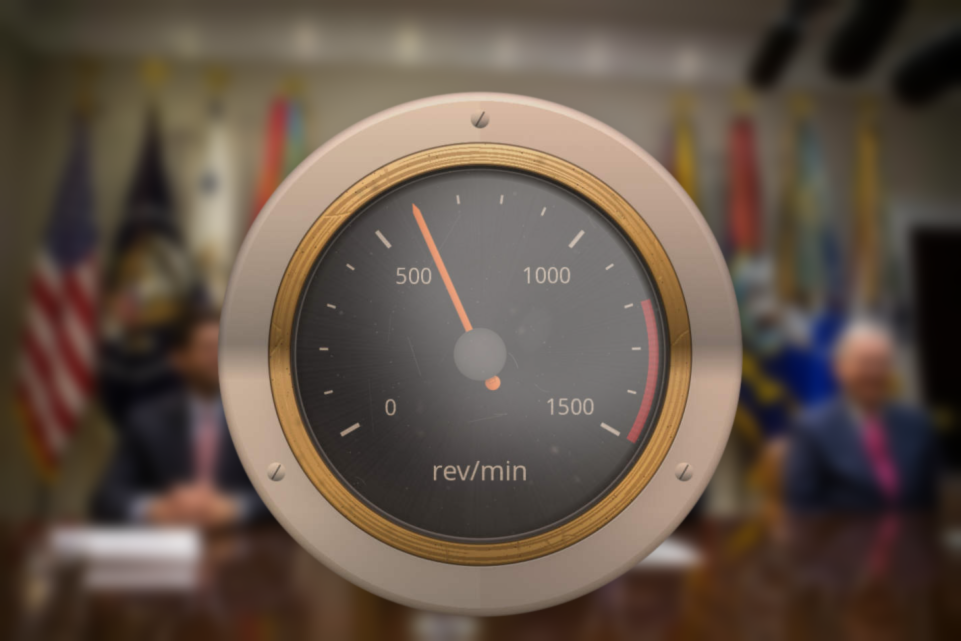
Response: 600 (rpm)
